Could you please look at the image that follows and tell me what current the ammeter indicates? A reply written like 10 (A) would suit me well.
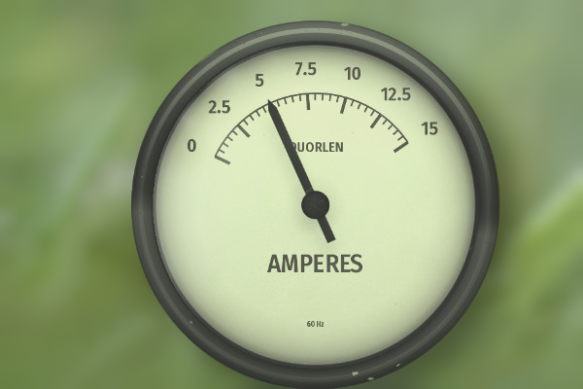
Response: 5 (A)
